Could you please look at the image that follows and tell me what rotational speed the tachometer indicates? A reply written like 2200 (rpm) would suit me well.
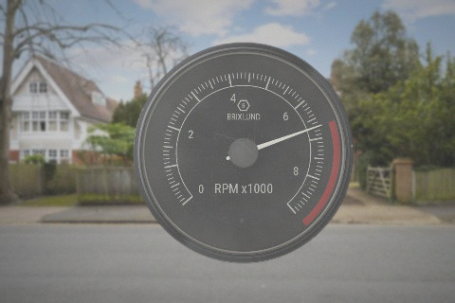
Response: 6700 (rpm)
